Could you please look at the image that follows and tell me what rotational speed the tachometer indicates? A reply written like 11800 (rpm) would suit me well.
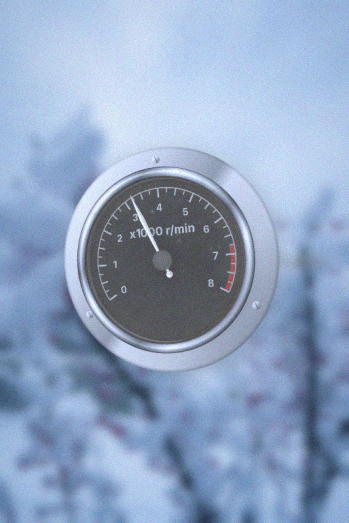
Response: 3250 (rpm)
